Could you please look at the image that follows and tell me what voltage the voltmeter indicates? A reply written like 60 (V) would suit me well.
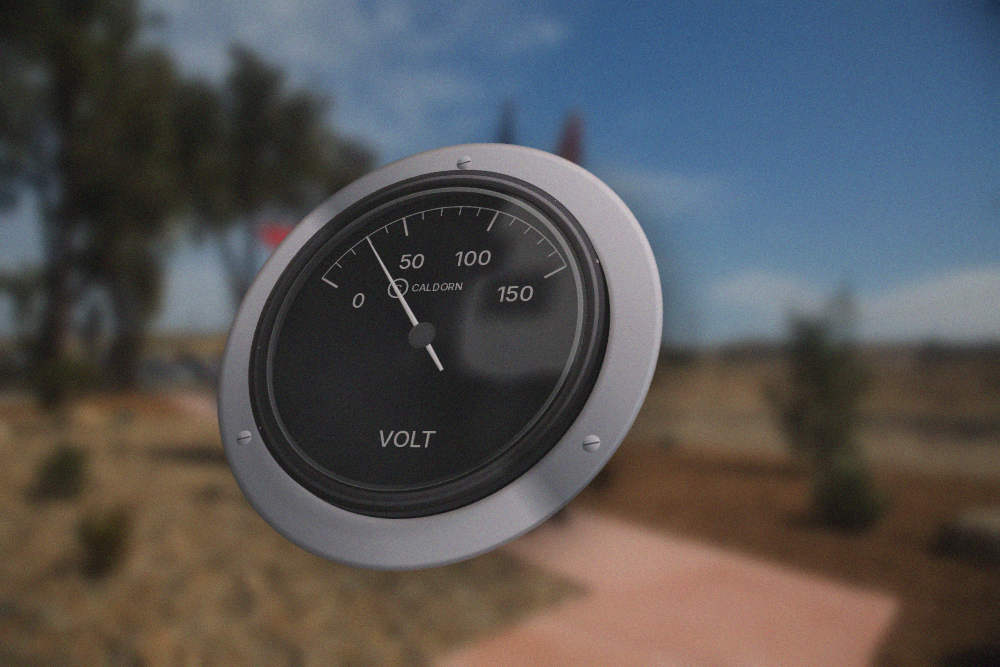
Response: 30 (V)
